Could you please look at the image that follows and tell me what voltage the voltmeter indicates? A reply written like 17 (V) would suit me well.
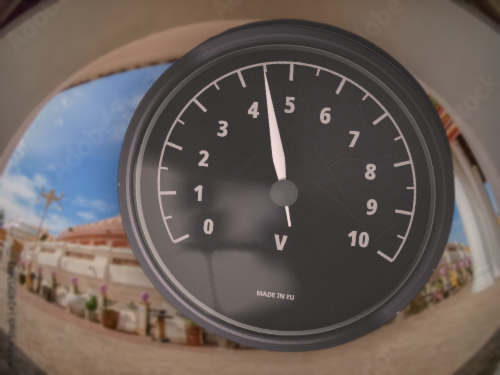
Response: 4.5 (V)
